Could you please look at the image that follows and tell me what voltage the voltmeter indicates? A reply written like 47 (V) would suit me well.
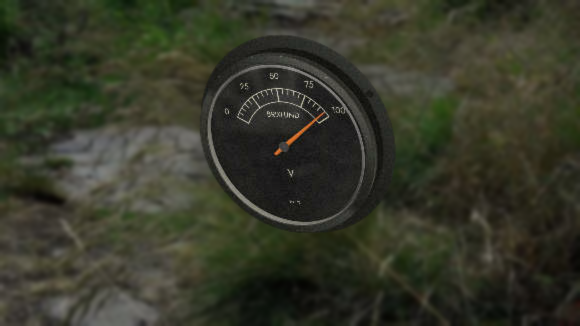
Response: 95 (V)
